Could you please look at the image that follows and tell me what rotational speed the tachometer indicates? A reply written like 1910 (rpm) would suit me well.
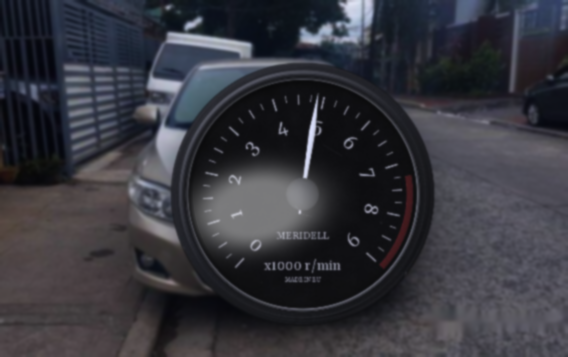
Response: 4875 (rpm)
